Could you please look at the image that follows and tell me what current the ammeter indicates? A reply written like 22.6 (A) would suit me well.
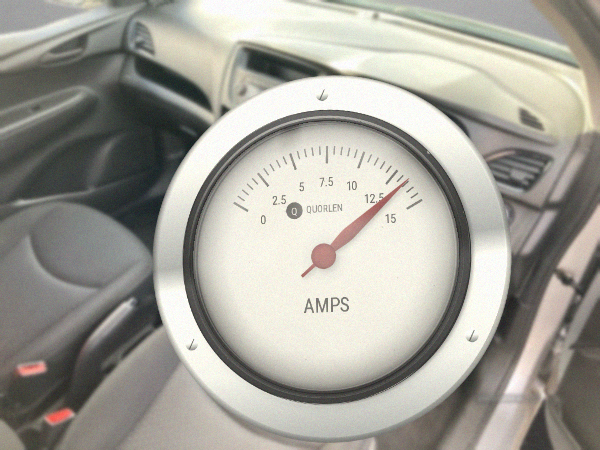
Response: 13.5 (A)
